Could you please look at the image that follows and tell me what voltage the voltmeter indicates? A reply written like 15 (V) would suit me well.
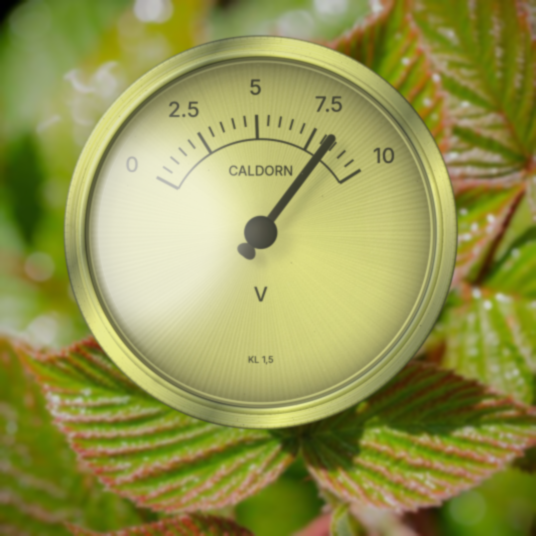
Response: 8.25 (V)
